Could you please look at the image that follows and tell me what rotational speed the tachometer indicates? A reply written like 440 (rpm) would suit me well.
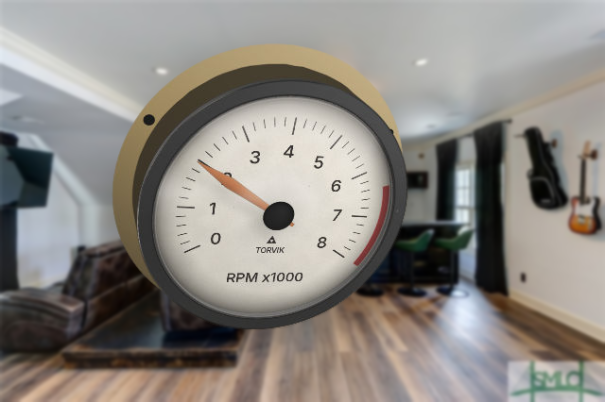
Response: 2000 (rpm)
